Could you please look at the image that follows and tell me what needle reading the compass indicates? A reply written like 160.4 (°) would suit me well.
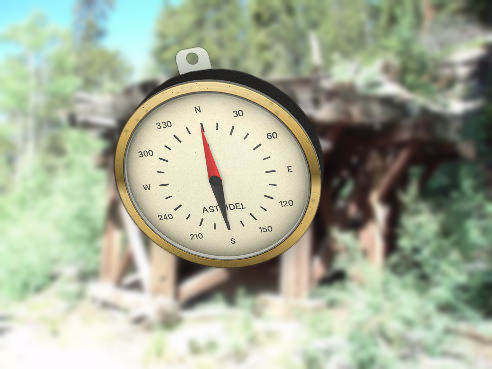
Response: 0 (°)
